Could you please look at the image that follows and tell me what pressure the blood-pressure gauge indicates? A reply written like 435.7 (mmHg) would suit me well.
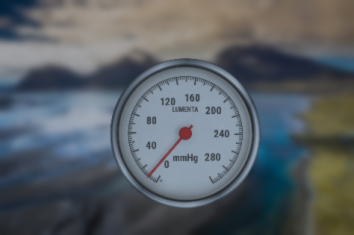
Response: 10 (mmHg)
